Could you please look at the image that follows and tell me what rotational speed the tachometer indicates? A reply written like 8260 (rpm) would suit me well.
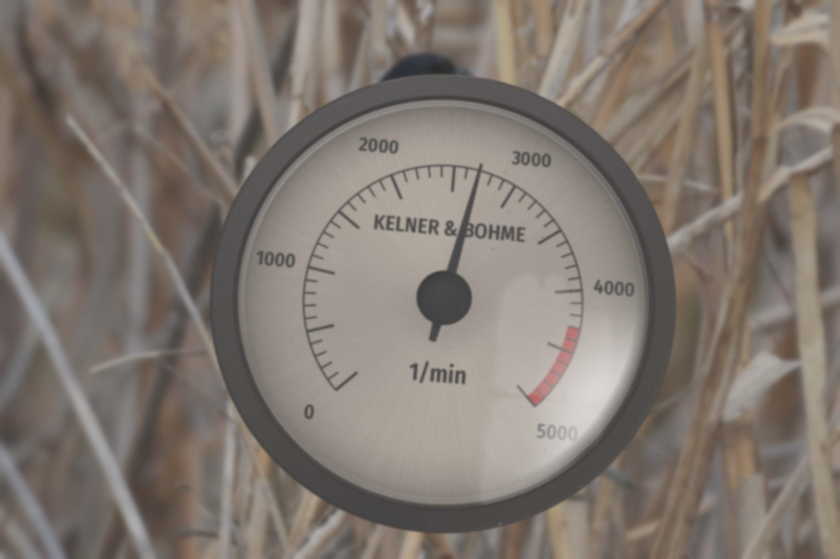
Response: 2700 (rpm)
